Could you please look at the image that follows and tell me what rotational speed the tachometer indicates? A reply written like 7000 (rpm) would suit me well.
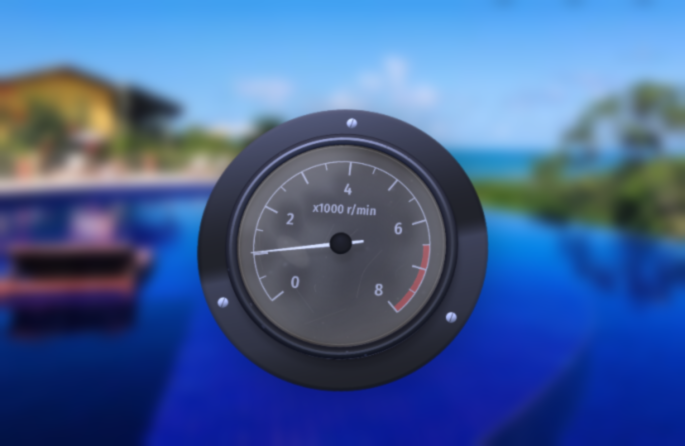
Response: 1000 (rpm)
